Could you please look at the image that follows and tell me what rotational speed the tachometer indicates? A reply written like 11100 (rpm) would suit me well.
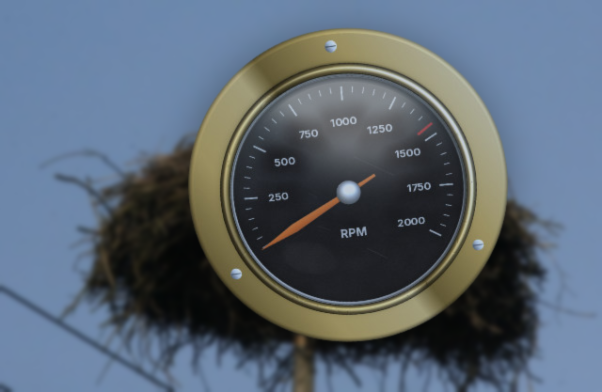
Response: 0 (rpm)
